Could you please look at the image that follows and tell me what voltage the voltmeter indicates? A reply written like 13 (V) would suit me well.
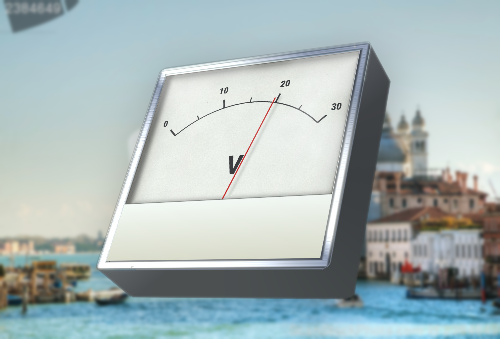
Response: 20 (V)
